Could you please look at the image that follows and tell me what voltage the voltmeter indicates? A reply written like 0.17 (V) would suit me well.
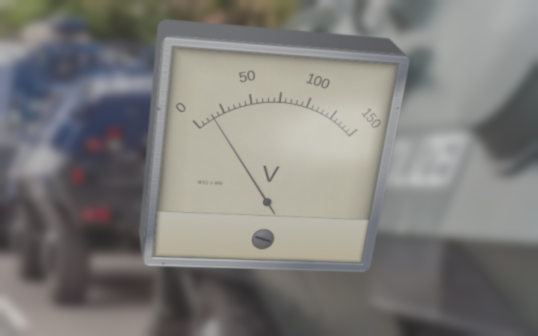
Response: 15 (V)
